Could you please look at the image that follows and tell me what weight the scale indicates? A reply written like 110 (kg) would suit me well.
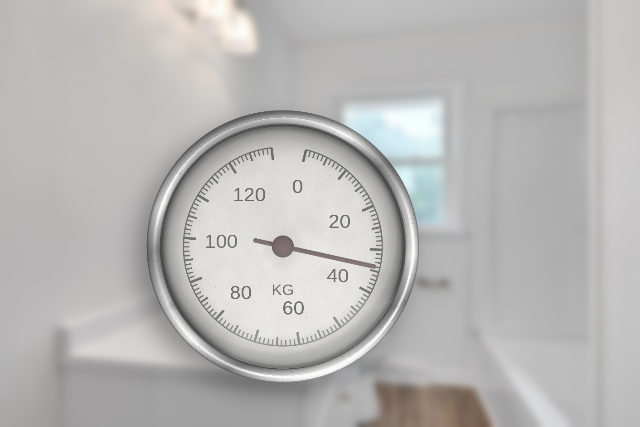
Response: 34 (kg)
